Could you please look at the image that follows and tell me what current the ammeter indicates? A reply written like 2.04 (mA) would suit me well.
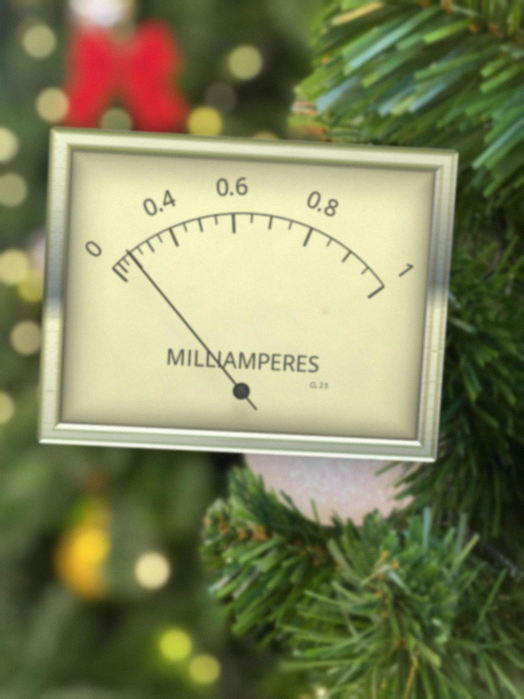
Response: 0.2 (mA)
